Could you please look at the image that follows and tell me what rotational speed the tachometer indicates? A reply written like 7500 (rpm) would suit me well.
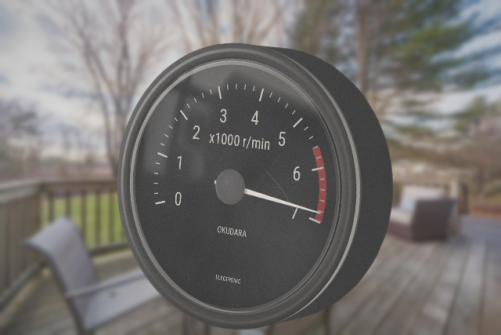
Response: 6800 (rpm)
